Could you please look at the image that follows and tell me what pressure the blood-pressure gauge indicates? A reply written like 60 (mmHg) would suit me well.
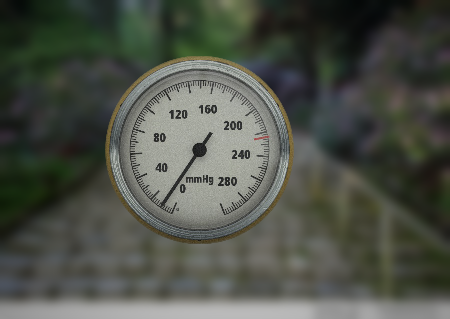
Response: 10 (mmHg)
